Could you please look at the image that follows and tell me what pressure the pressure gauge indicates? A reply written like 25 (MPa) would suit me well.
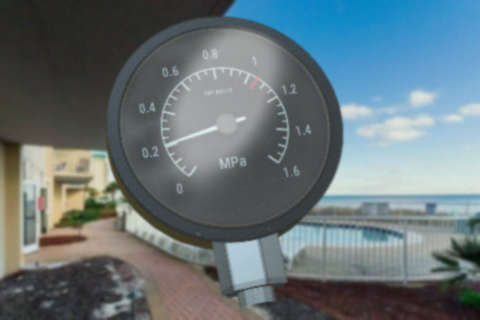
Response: 0.2 (MPa)
